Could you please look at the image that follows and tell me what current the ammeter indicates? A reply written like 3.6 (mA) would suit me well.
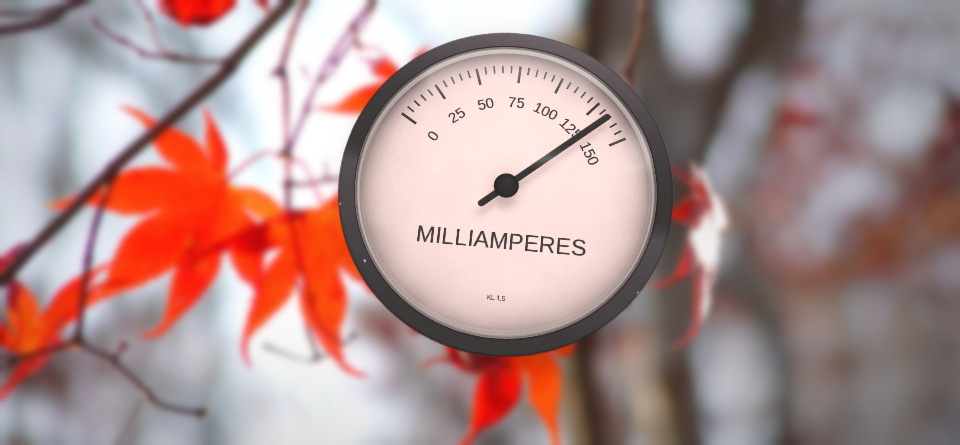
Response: 135 (mA)
